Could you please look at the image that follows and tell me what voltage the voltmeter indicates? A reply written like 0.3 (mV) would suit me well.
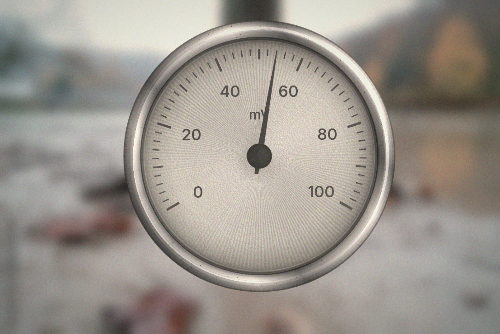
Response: 54 (mV)
